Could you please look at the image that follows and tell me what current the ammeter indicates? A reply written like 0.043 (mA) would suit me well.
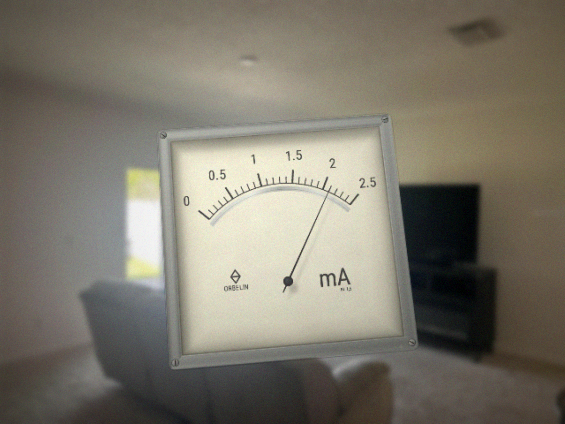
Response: 2.1 (mA)
